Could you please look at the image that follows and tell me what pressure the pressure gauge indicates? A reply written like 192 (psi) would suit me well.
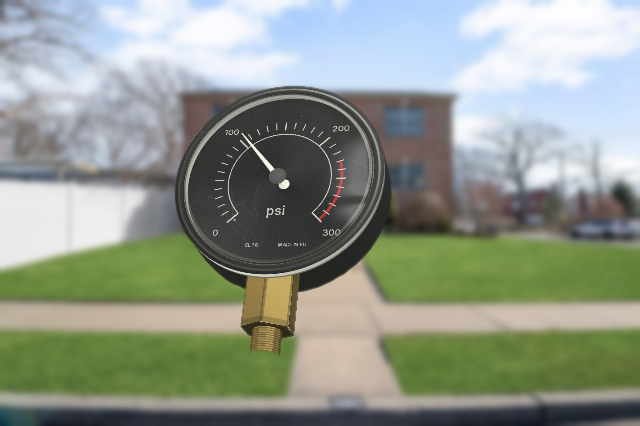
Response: 105 (psi)
